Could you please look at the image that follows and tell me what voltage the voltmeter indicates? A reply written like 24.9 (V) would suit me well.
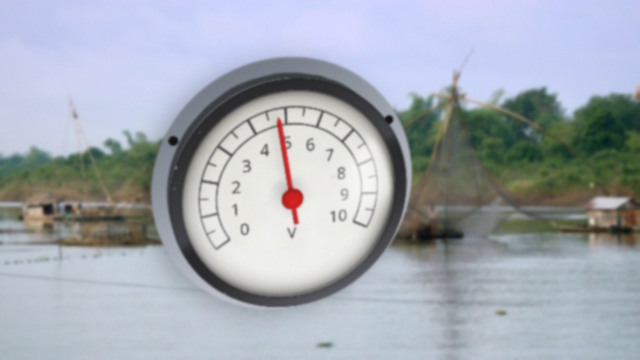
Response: 4.75 (V)
